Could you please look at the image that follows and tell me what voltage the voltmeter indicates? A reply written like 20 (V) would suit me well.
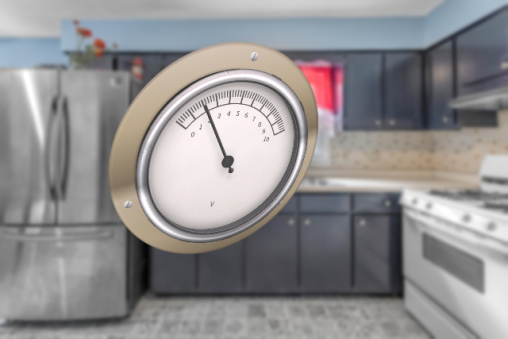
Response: 2 (V)
